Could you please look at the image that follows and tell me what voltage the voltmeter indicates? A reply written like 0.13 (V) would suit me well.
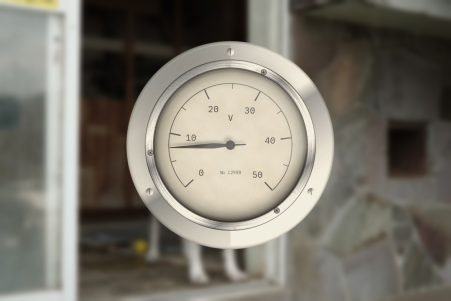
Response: 7.5 (V)
